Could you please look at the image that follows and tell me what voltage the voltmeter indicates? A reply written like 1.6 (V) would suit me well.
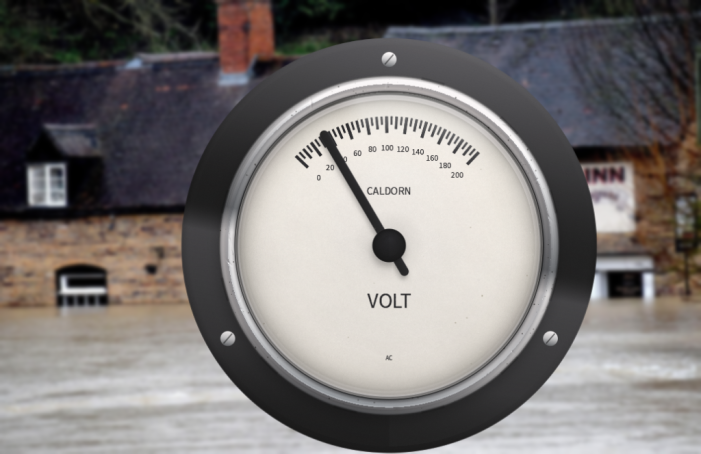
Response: 35 (V)
